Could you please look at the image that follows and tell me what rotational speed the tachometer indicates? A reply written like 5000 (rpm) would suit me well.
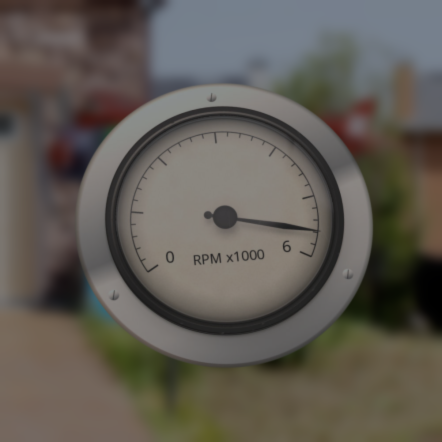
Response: 5600 (rpm)
